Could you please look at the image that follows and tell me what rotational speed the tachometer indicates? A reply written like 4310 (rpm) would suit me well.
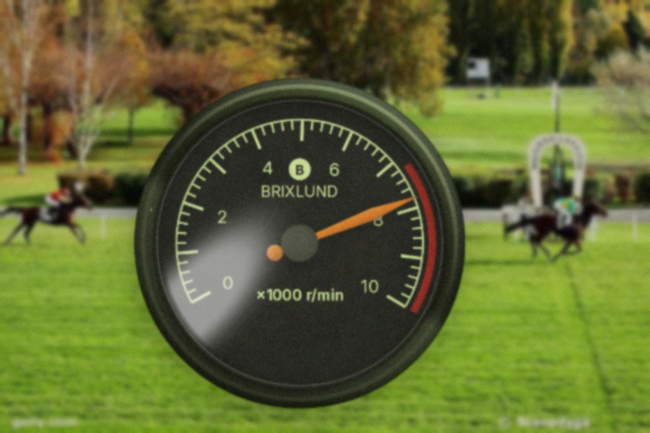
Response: 7800 (rpm)
